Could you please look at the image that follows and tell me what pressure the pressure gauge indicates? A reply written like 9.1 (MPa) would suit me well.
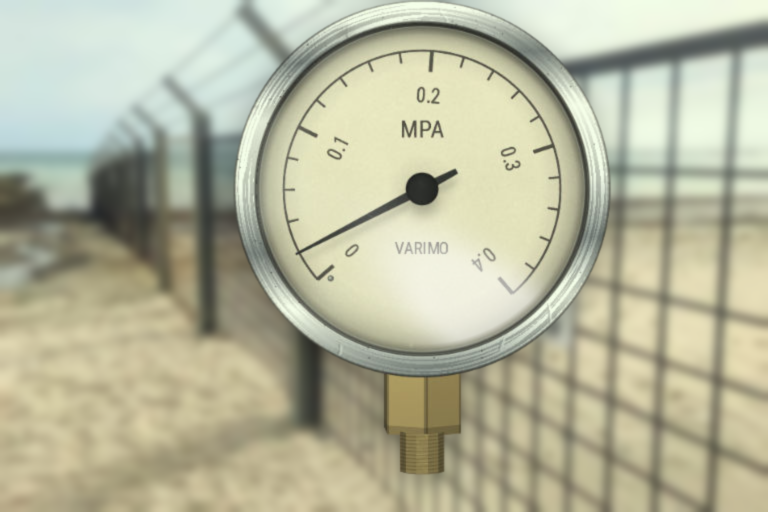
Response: 0.02 (MPa)
